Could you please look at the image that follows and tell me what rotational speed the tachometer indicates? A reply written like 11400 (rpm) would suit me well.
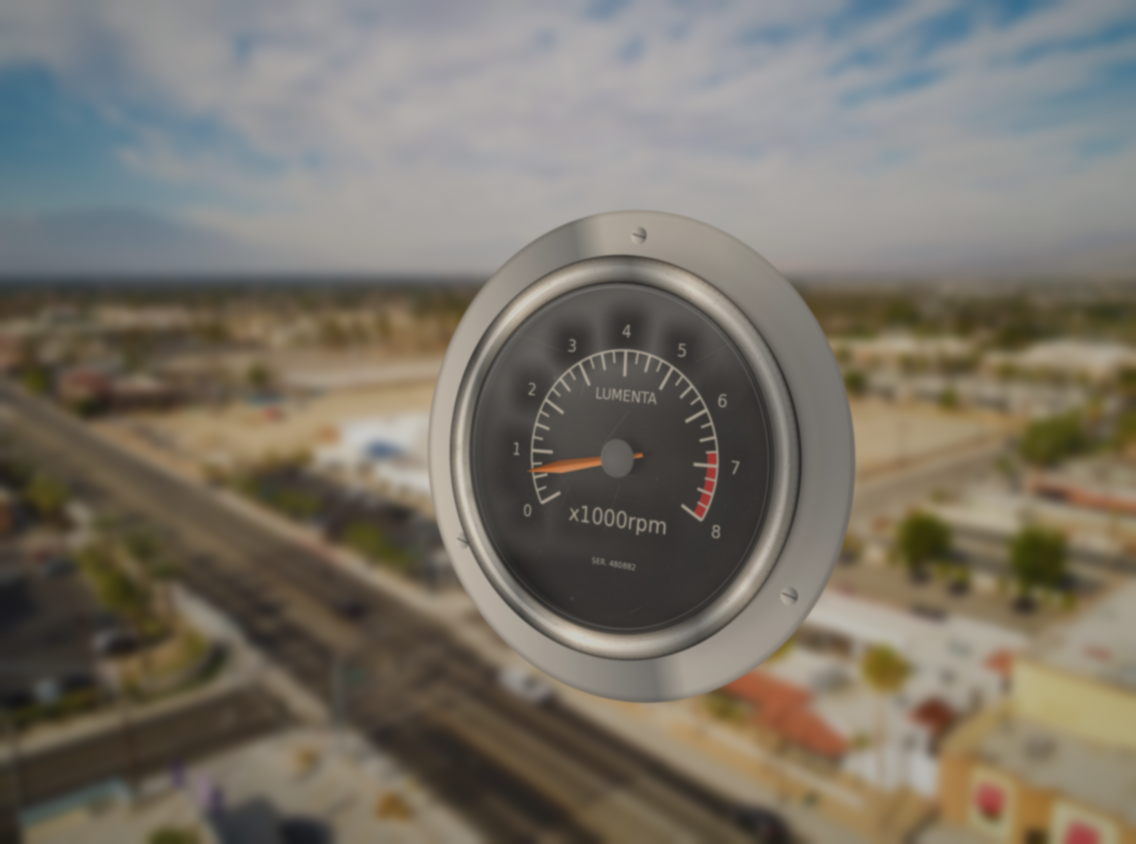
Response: 625 (rpm)
